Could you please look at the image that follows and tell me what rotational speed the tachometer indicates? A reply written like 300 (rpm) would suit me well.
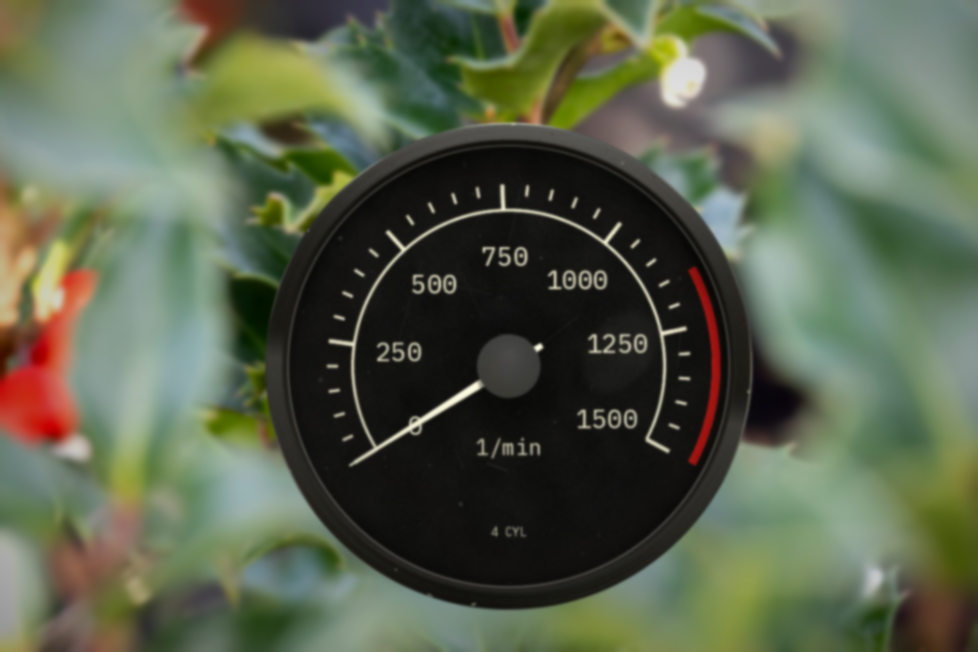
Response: 0 (rpm)
